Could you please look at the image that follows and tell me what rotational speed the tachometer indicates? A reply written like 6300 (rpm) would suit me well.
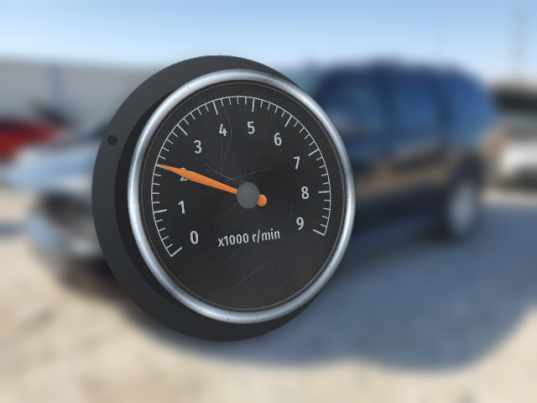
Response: 2000 (rpm)
